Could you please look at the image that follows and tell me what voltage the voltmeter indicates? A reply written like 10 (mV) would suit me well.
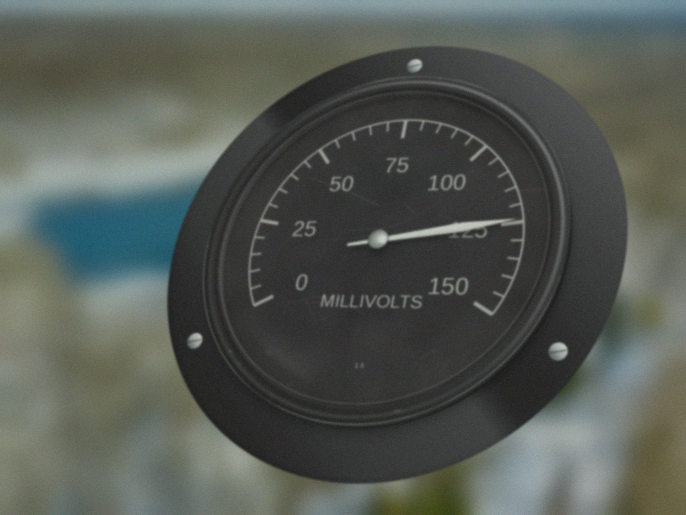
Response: 125 (mV)
